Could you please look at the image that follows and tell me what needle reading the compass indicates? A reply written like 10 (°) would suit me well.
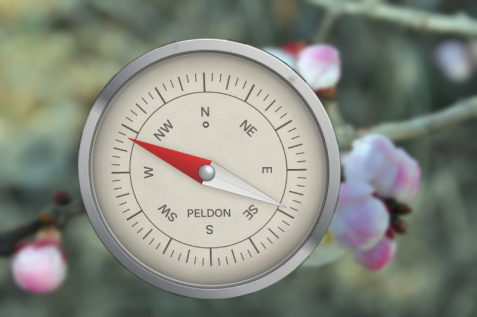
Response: 295 (°)
